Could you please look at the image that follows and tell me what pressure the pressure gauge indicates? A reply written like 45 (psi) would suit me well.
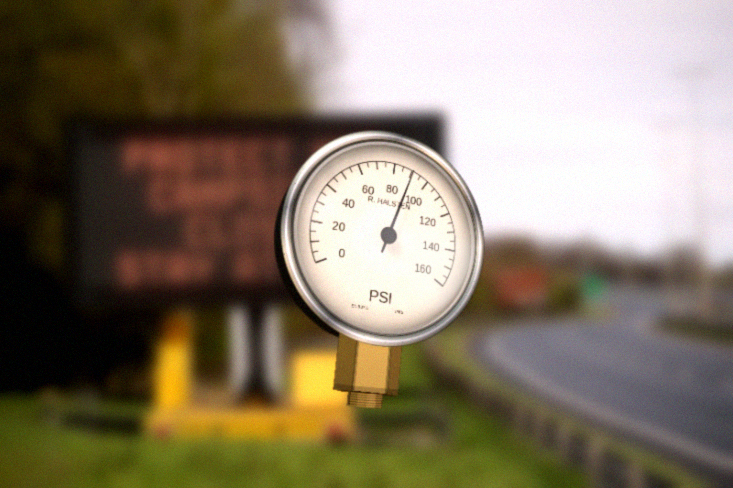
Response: 90 (psi)
